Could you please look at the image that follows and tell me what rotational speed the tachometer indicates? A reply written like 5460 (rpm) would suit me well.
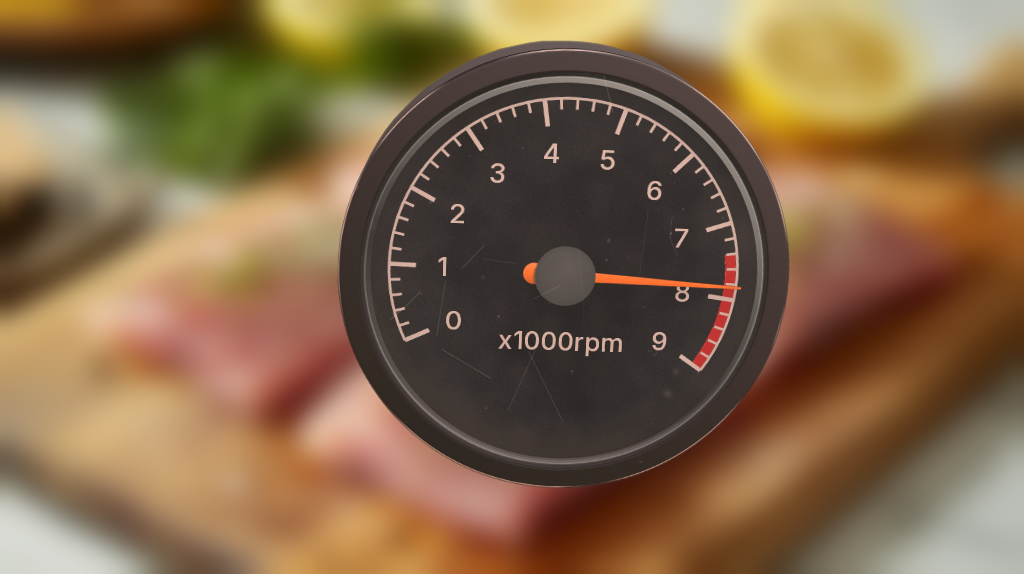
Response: 7800 (rpm)
